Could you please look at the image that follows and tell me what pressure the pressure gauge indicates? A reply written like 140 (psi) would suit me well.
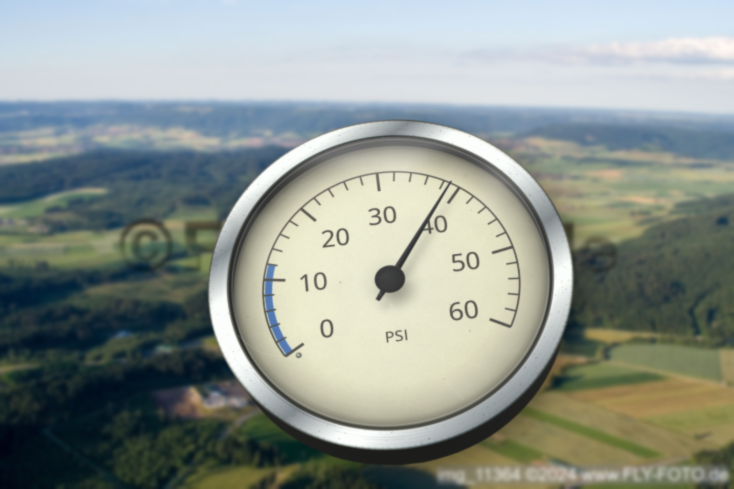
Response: 39 (psi)
